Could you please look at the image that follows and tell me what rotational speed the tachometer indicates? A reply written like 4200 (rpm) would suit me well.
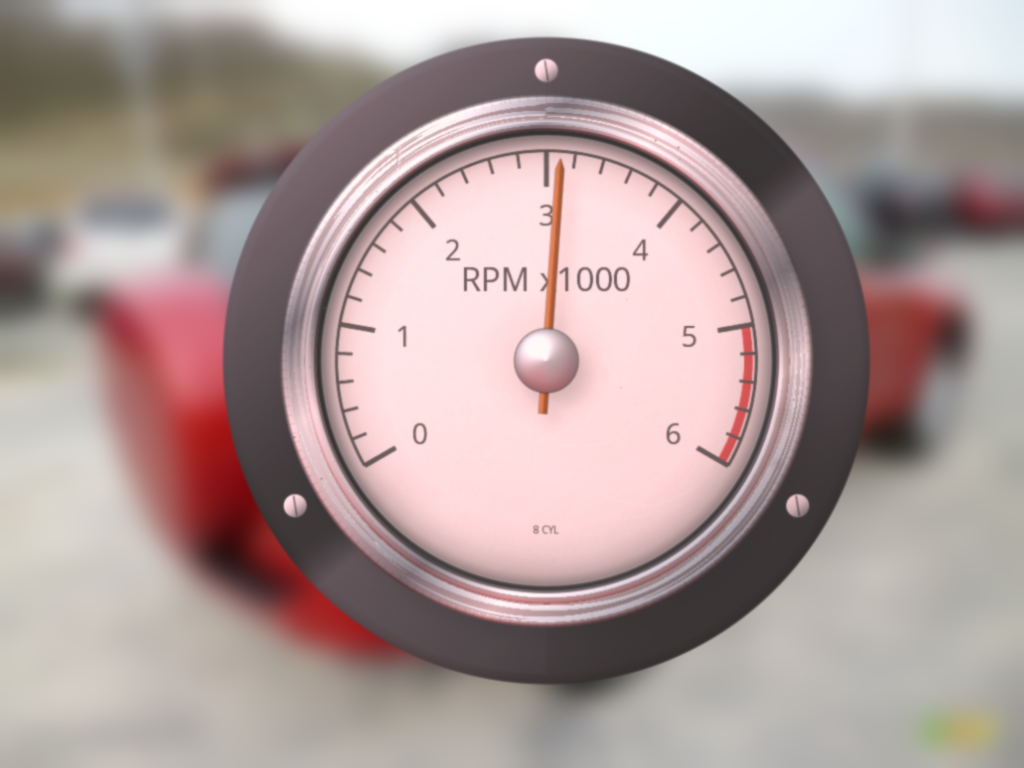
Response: 3100 (rpm)
